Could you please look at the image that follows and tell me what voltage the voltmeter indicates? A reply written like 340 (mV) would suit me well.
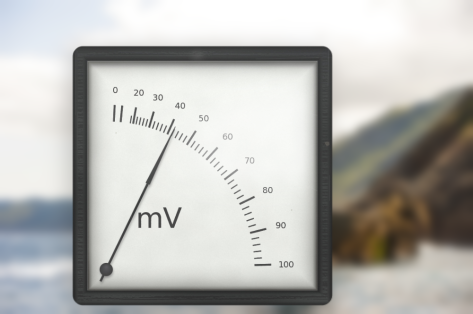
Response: 42 (mV)
